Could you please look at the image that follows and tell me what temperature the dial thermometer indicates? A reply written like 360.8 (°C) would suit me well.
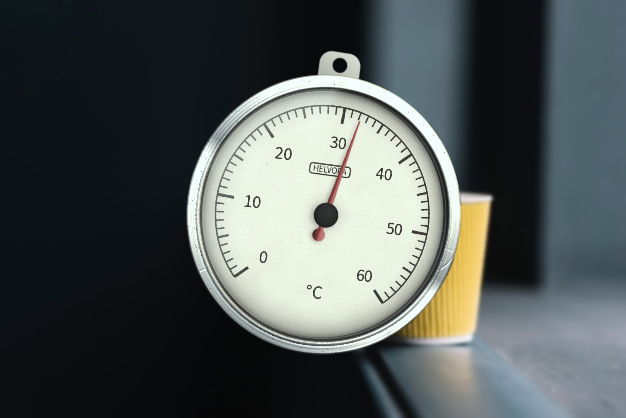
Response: 32 (°C)
